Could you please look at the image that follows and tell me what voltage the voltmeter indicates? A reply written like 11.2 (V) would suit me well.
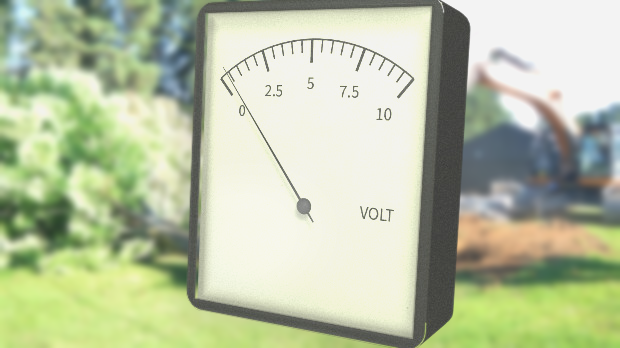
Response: 0.5 (V)
